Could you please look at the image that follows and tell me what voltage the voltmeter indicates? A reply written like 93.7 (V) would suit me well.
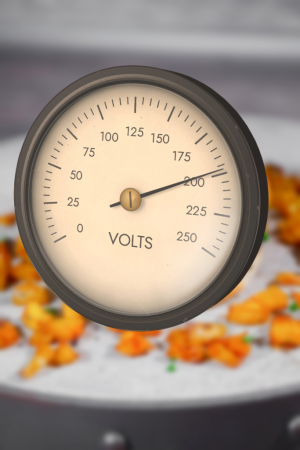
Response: 197.5 (V)
